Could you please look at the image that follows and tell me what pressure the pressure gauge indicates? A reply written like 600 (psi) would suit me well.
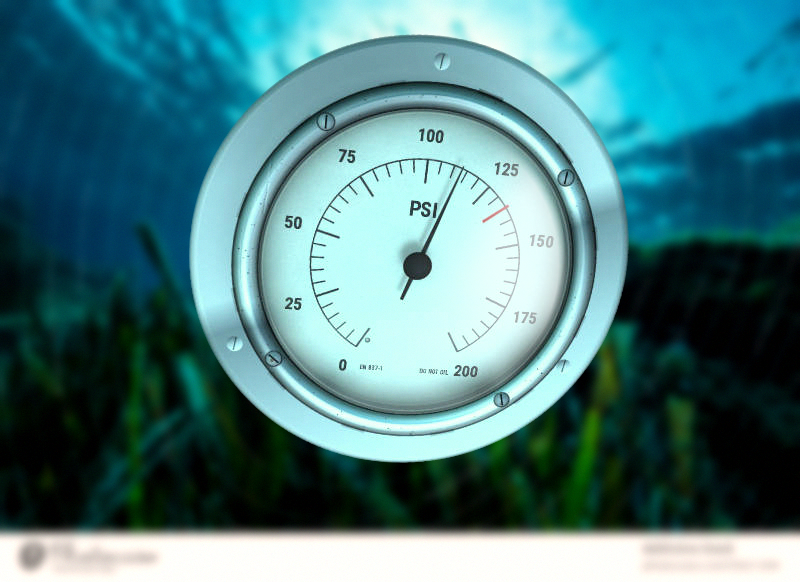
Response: 112.5 (psi)
